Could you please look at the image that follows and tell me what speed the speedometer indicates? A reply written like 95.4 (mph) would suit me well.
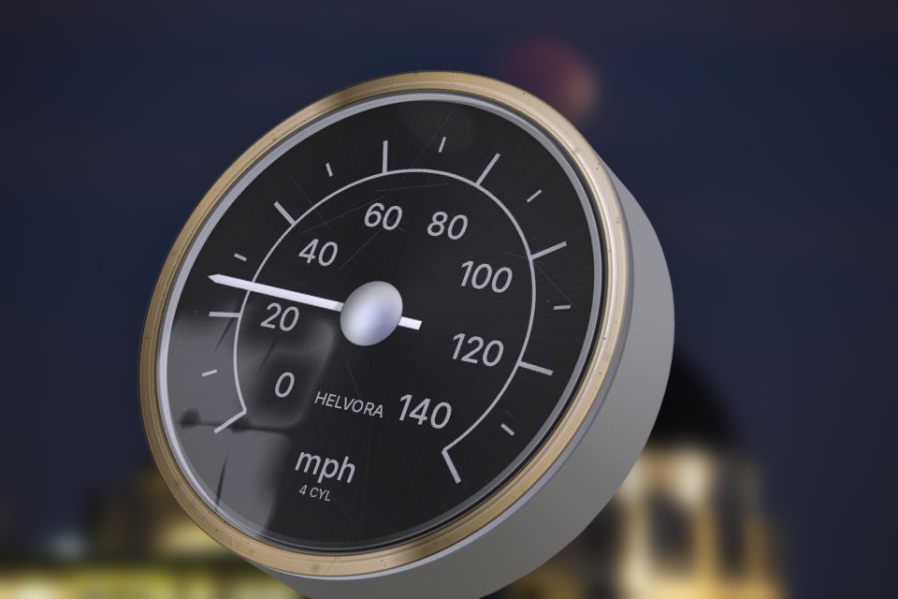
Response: 25 (mph)
